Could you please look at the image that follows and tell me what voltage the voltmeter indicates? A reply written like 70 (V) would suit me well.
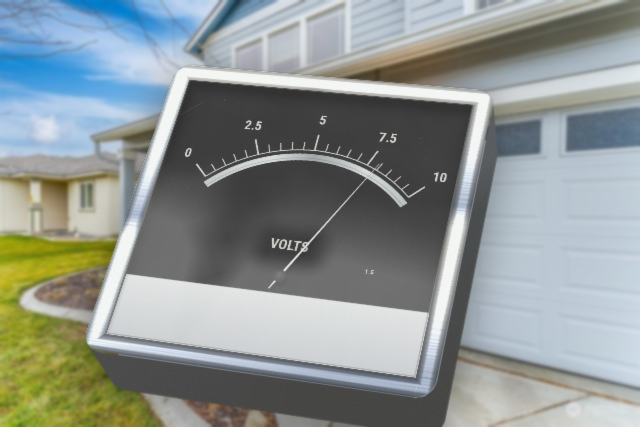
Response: 8 (V)
